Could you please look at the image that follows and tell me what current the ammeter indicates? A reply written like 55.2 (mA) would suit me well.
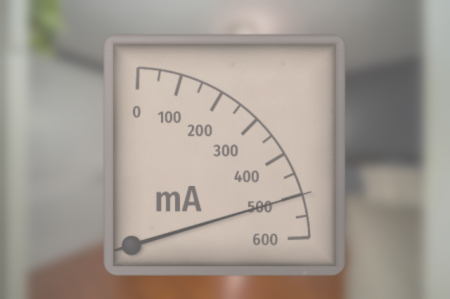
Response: 500 (mA)
